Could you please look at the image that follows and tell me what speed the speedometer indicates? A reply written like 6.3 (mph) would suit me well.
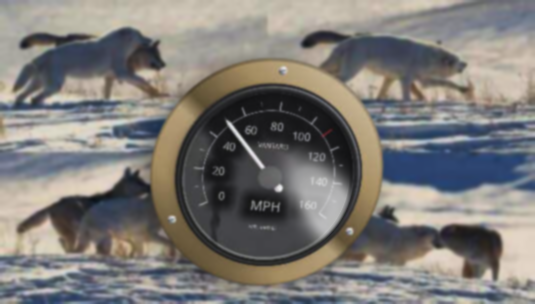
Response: 50 (mph)
